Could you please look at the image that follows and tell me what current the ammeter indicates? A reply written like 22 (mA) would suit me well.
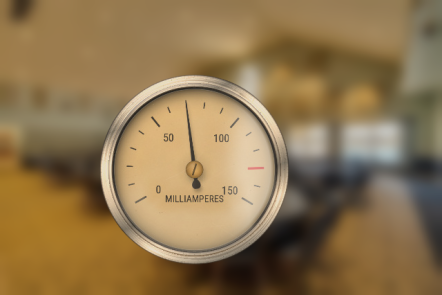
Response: 70 (mA)
